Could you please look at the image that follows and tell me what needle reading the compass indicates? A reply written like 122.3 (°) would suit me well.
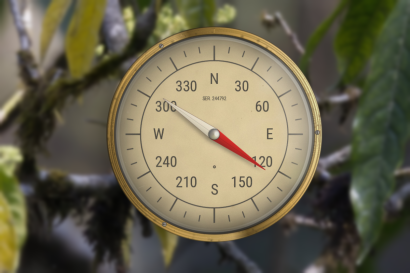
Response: 125 (°)
